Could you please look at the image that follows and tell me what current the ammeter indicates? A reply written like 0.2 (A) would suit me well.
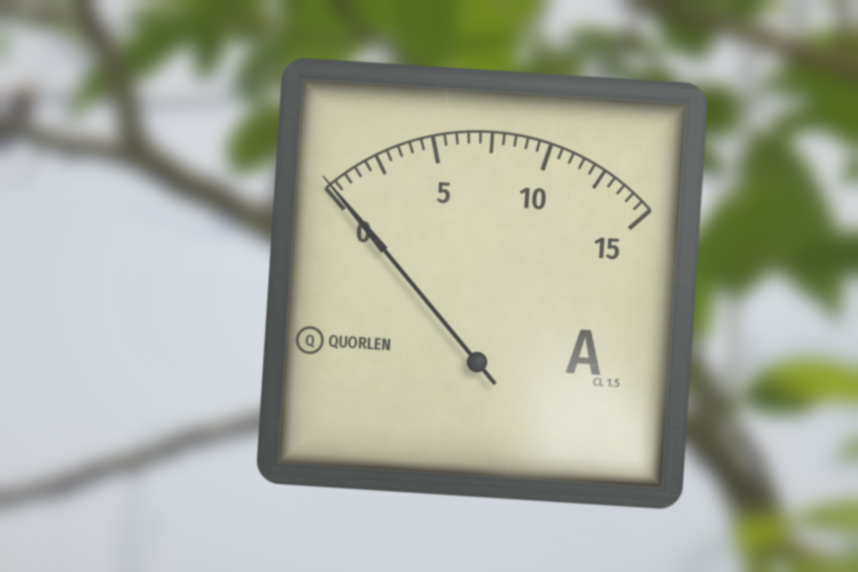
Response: 0.25 (A)
